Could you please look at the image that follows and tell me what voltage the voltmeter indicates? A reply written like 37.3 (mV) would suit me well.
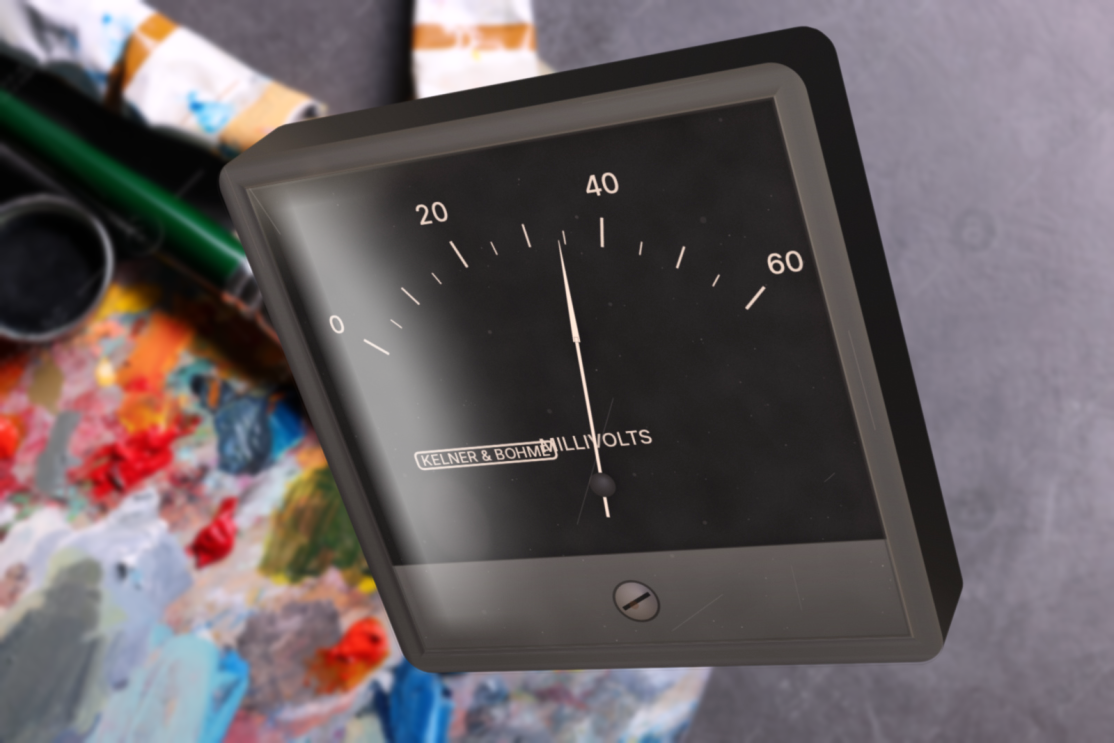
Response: 35 (mV)
